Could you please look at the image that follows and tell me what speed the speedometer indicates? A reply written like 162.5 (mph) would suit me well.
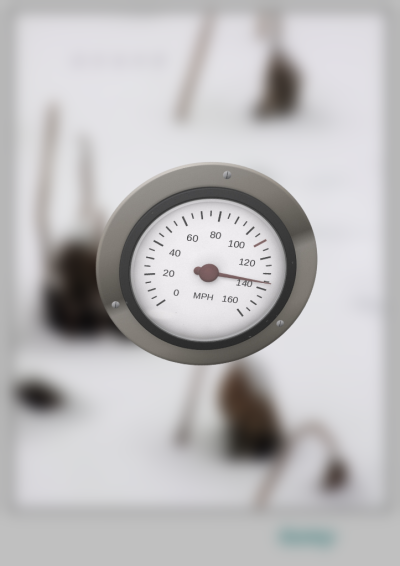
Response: 135 (mph)
